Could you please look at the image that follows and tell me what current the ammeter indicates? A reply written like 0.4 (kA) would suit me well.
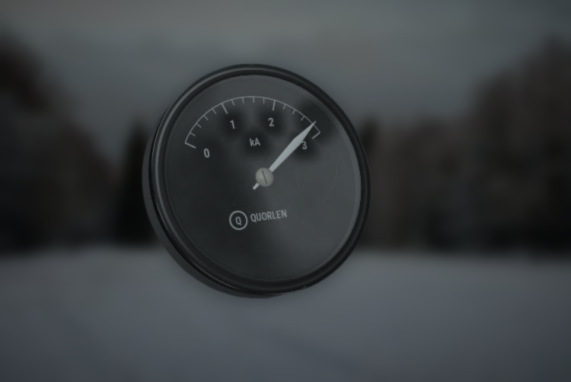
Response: 2.8 (kA)
